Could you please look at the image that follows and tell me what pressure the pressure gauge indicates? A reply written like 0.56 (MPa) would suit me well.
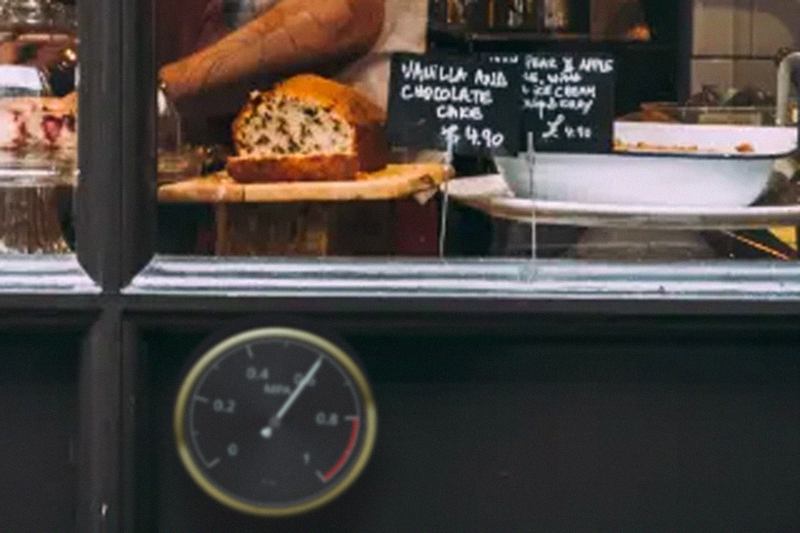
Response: 0.6 (MPa)
